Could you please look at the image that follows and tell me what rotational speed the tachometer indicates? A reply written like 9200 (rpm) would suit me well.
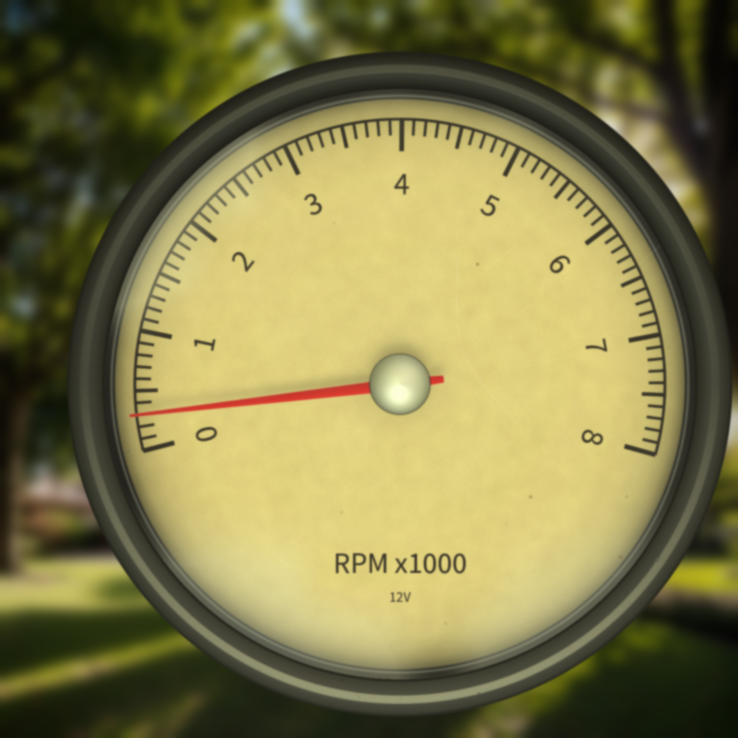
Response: 300 (rpm)
